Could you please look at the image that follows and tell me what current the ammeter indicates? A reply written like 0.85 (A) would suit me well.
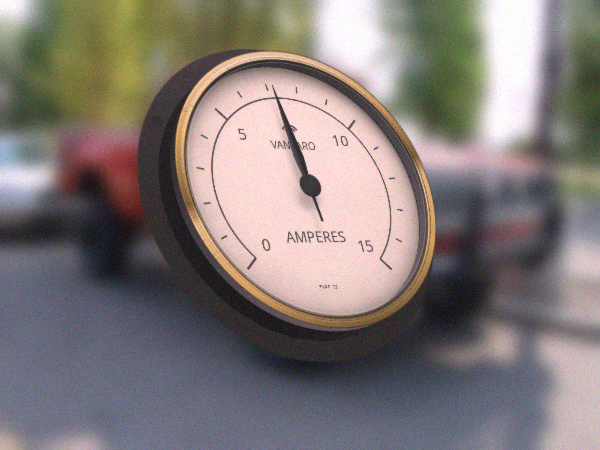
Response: 7 (A)
